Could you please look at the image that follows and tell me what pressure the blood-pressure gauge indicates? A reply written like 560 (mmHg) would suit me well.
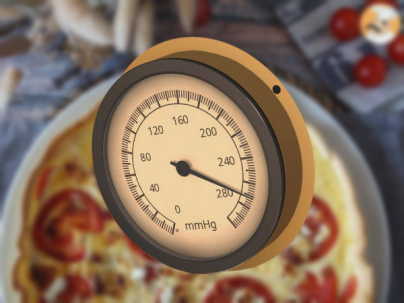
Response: 270 (mmHg)
